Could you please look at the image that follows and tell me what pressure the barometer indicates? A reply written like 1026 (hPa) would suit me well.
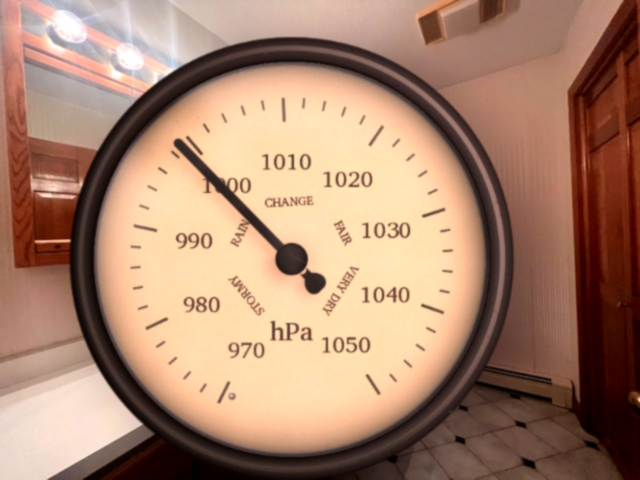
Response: 999 (hPa)
